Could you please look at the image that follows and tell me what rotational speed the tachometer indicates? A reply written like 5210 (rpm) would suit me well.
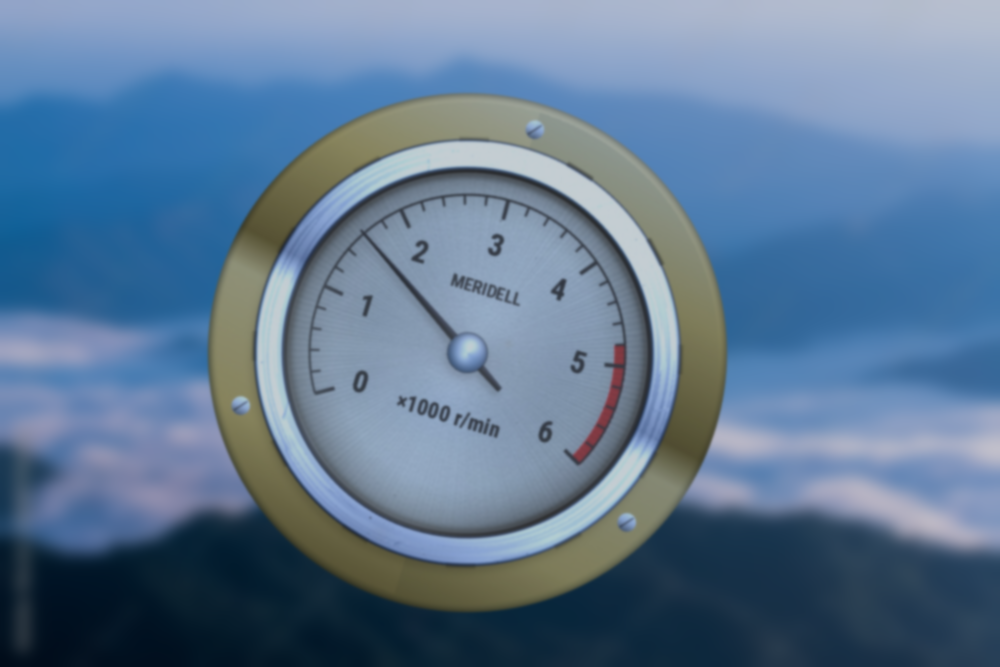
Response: 1600 (rpm)
